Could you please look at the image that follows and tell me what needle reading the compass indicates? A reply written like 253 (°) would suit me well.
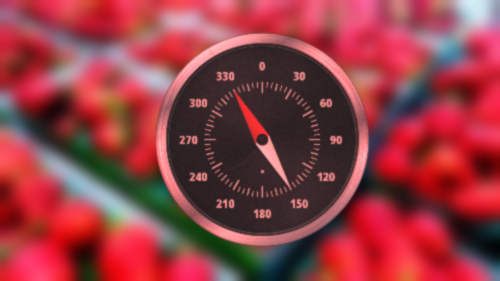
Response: 330 (°)
